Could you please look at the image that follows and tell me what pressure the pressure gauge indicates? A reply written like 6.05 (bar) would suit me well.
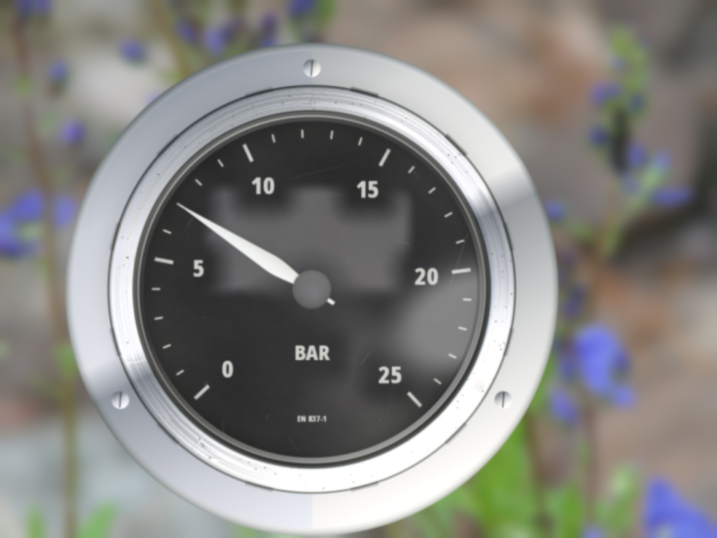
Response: 7 (bar)
